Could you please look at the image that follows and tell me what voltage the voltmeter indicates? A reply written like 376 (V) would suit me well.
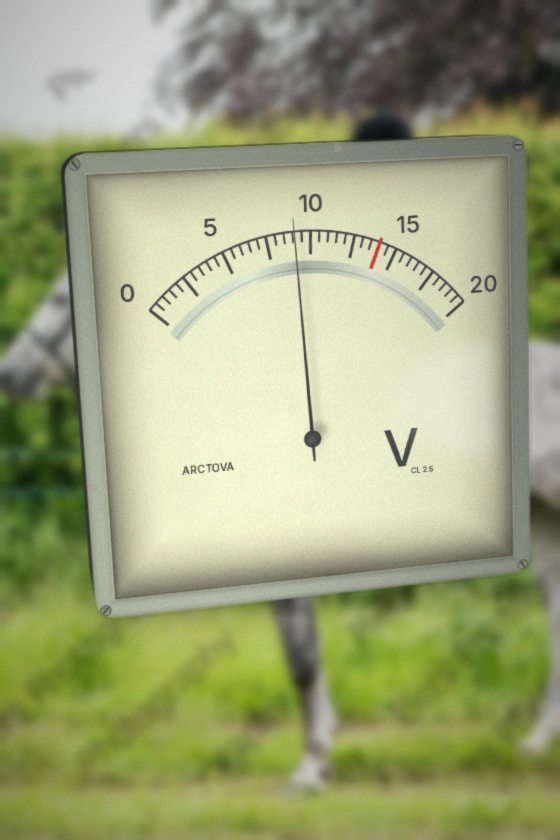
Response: 9 (V)
